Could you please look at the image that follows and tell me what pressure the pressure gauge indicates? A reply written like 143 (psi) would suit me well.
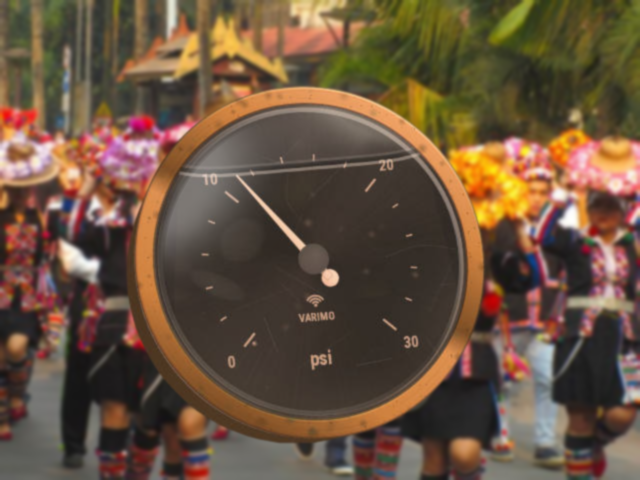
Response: 11 (psi)
